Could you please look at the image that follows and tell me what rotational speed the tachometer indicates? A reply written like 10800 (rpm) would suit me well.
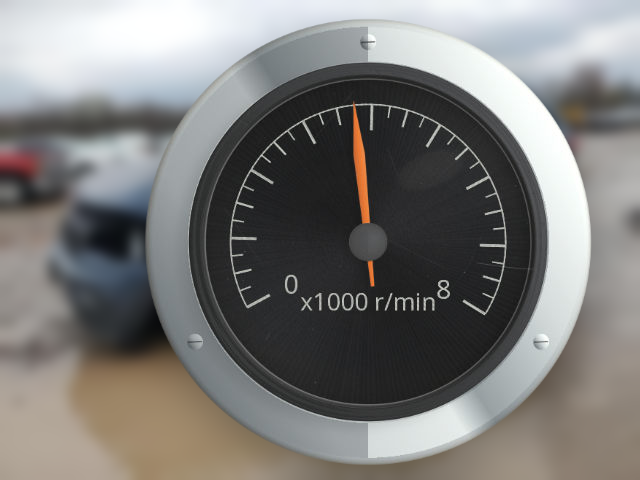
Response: 3750 (rpm)
